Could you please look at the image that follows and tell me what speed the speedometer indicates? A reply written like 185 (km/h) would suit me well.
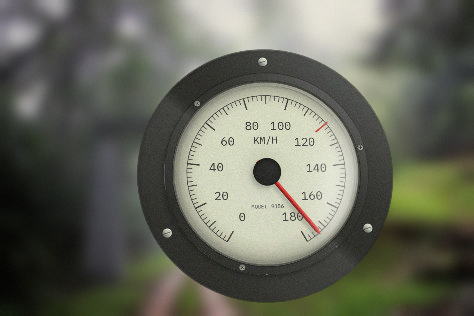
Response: 174 (km/h)
